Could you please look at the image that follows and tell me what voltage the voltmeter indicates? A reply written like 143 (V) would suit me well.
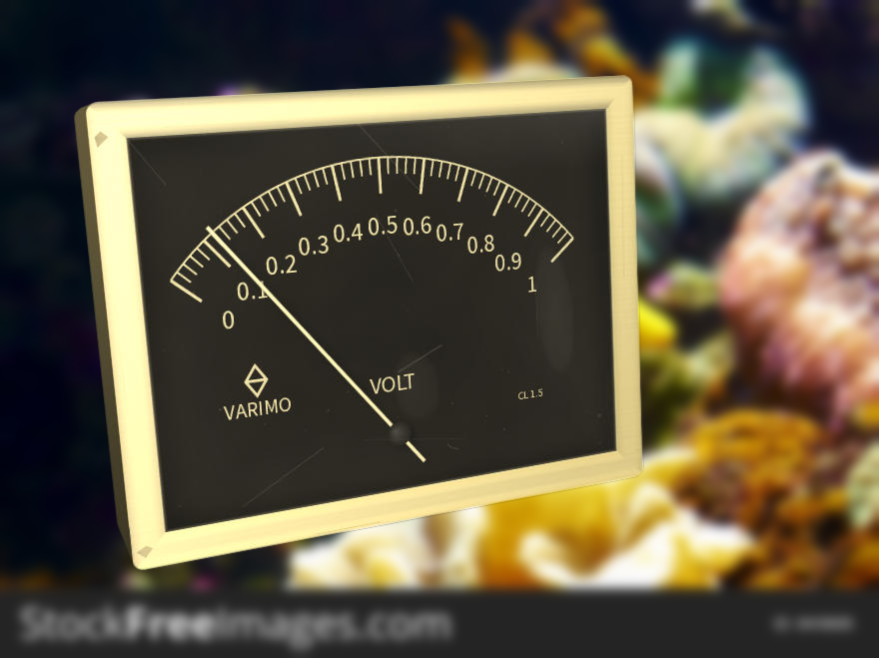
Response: 0.12 (V)
